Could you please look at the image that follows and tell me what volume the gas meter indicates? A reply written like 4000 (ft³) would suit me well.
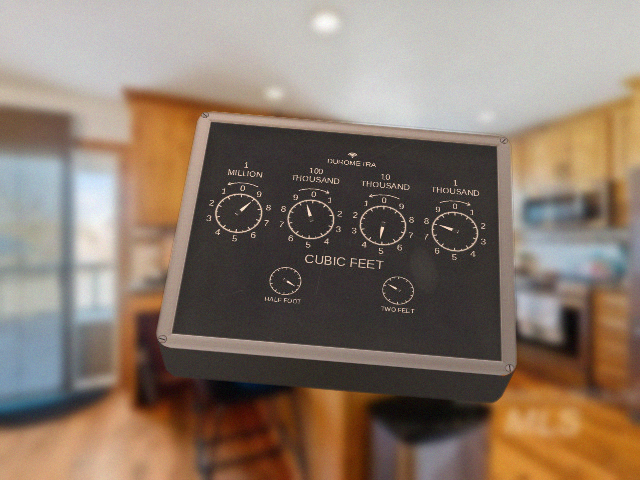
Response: 894800 (ft³)
